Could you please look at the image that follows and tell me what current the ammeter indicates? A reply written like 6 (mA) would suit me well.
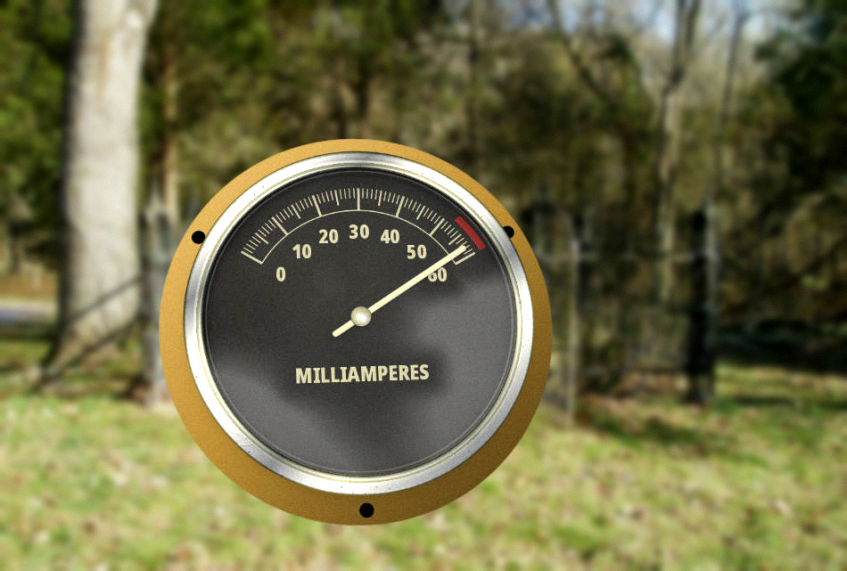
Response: 58 (mA)
